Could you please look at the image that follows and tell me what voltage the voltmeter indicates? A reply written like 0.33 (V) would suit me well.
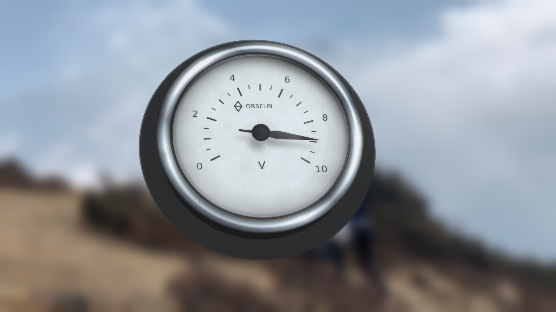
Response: 9 (V)
